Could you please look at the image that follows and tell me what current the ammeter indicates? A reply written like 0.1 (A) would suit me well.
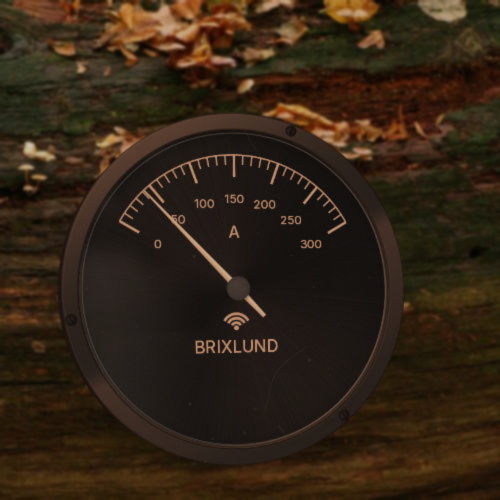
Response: 40 (A)
